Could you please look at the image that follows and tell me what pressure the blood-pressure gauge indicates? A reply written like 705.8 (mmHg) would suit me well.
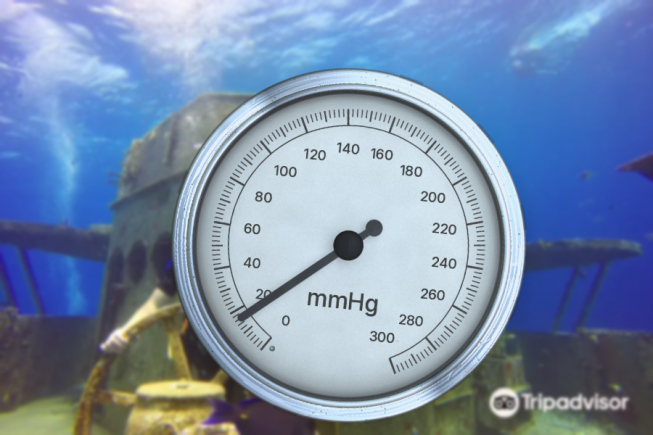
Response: 16 (mmHg)
